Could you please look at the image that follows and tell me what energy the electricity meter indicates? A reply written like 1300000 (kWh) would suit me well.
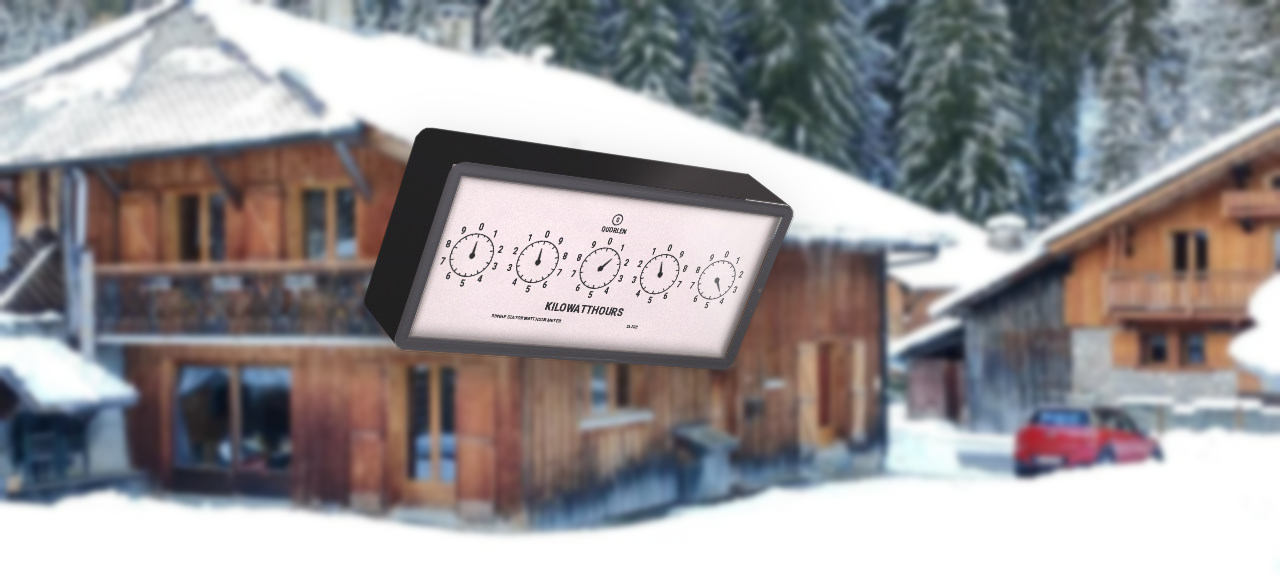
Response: 104 (kWh)
